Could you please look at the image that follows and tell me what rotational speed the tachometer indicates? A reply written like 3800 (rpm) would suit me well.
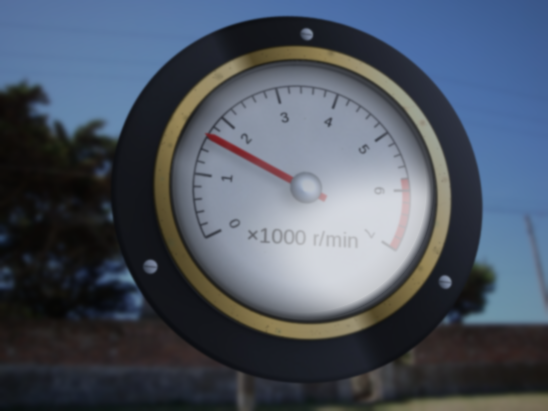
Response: 1600 (rpm)
